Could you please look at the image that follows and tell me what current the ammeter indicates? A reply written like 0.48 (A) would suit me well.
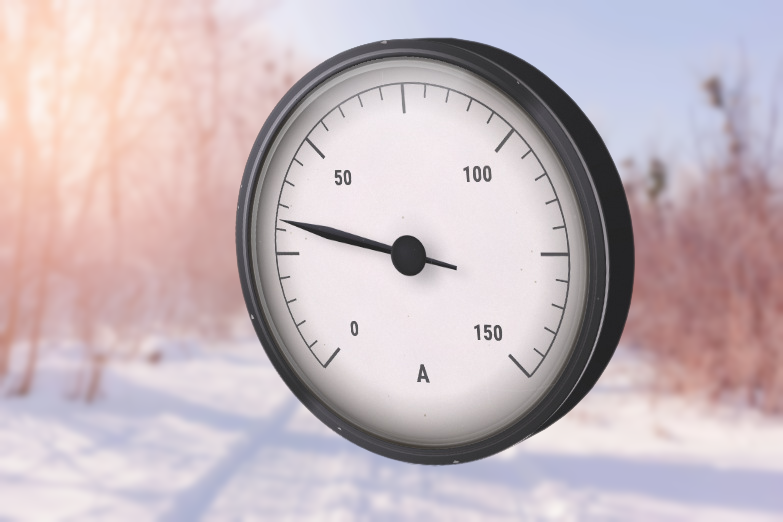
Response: 32.5 (A)
